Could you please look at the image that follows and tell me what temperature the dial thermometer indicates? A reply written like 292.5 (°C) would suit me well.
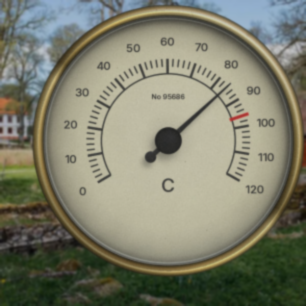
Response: 84 (°C)
